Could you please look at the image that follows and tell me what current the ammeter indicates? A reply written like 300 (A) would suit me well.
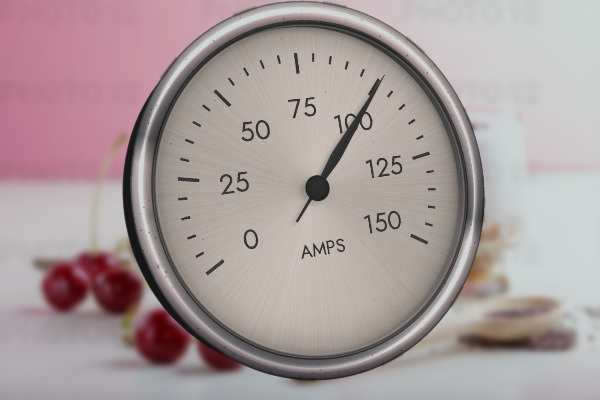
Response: 100 (A)
